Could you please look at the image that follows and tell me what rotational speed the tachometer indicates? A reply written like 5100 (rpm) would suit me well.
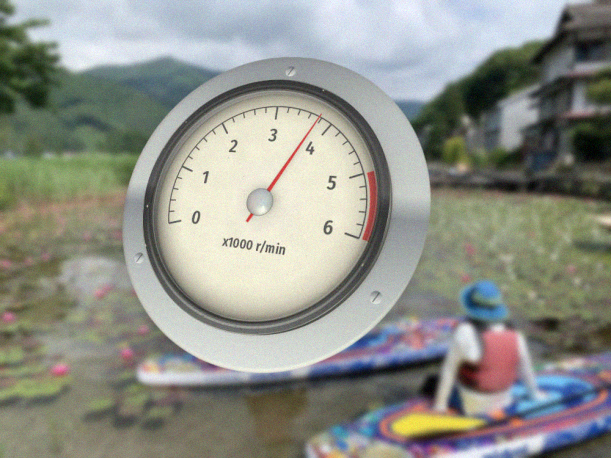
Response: 3800 (rpm)
